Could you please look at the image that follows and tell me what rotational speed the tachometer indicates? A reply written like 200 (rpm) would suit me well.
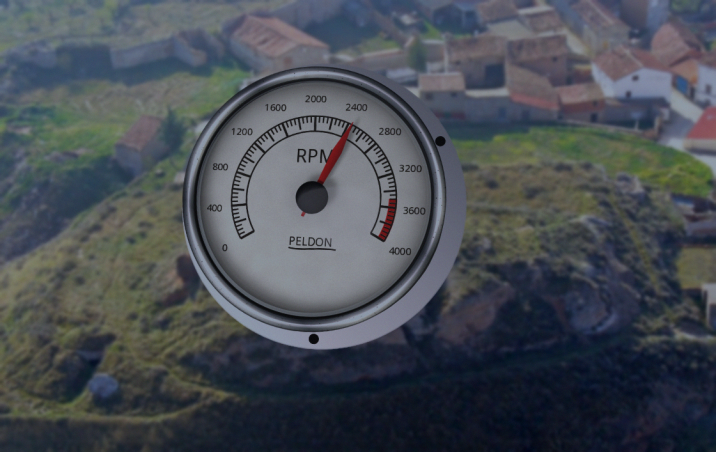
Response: 2450 (rpm)
